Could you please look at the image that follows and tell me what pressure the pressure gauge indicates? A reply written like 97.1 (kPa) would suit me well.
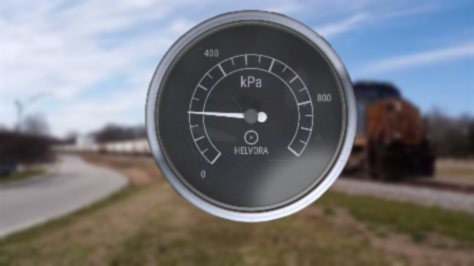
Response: 200 (kPa)
